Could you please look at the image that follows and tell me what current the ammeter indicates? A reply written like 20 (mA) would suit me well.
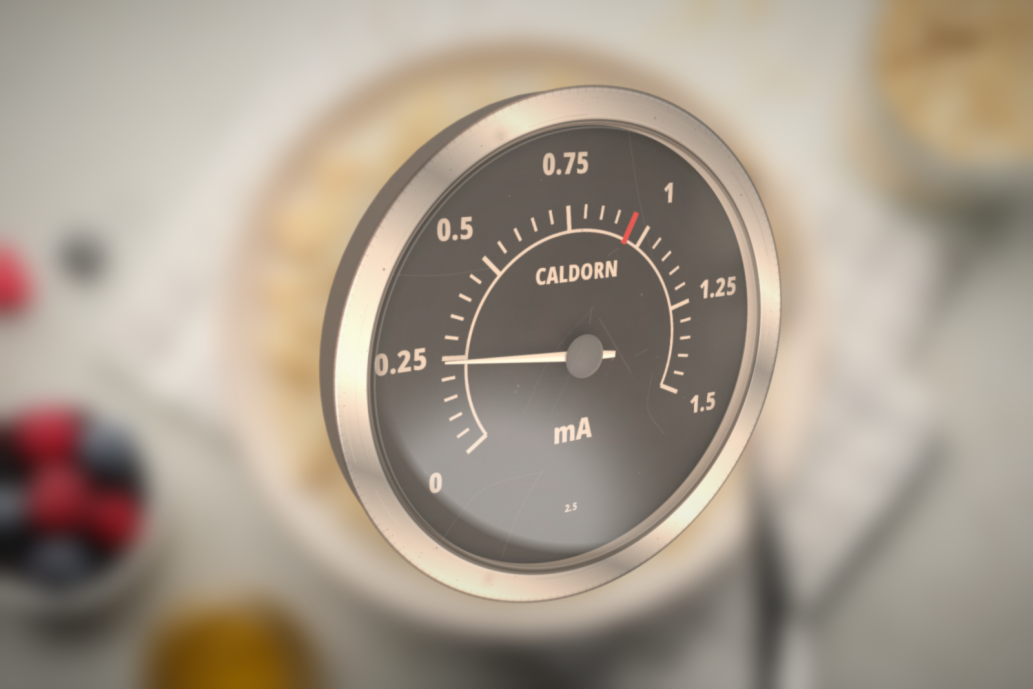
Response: 0.25 (mA)
